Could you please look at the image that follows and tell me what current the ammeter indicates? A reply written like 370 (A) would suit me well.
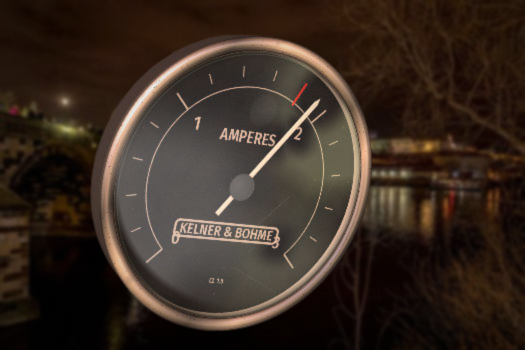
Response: 1.9 (A)
